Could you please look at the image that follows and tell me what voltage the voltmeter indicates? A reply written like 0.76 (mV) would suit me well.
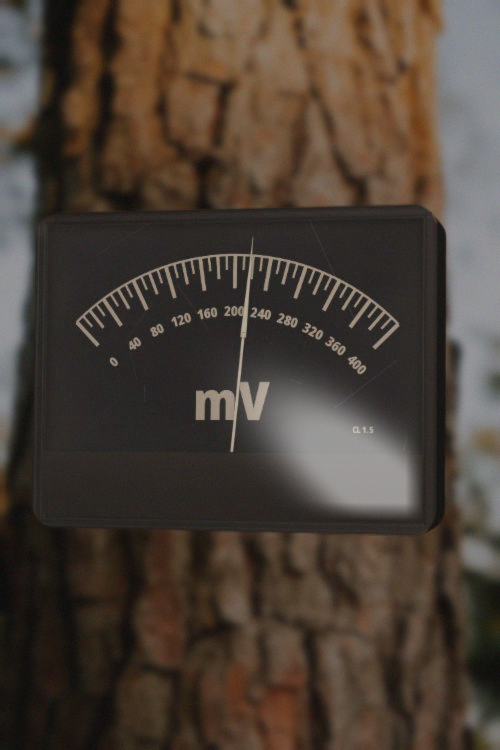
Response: 220 (mV)
